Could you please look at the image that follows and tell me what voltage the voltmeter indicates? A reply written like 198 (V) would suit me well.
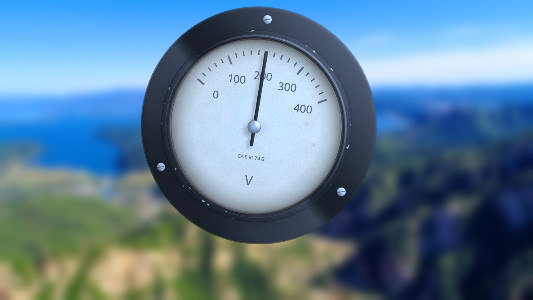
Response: 200 (V)
